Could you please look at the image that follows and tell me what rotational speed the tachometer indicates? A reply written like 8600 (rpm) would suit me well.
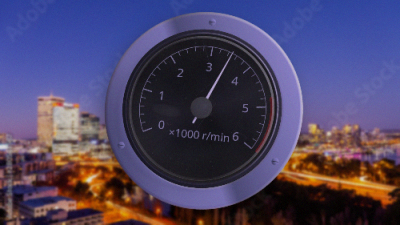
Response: 3500 (rpm)
